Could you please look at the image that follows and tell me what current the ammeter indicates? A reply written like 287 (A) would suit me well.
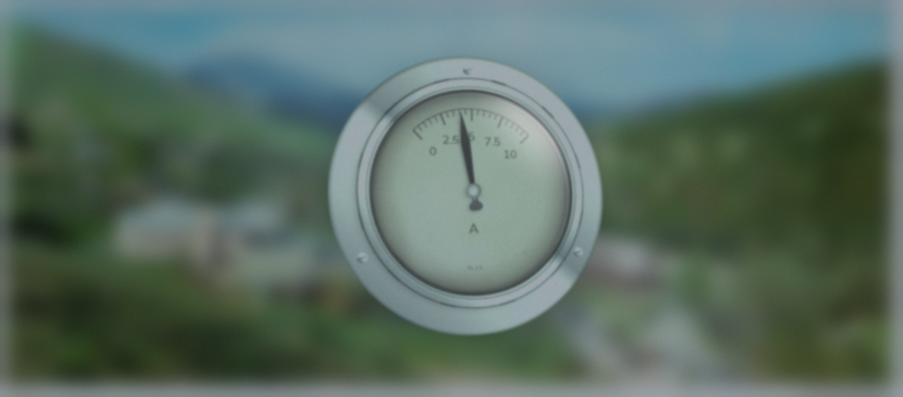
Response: 4 (A)
